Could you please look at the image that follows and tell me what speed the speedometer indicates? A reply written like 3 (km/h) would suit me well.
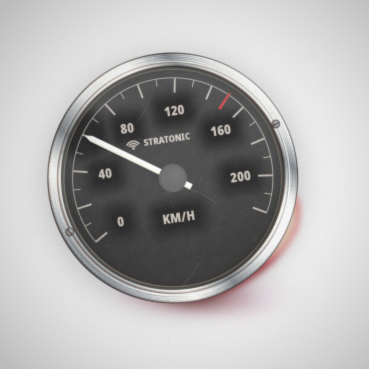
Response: 60 (km/h)
